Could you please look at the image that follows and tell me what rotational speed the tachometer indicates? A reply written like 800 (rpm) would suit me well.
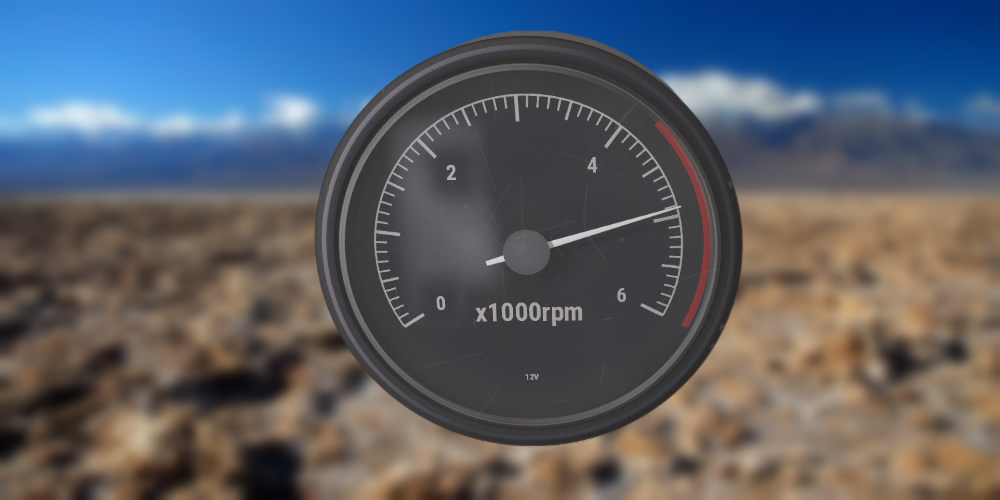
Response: 4900 (rpm)
